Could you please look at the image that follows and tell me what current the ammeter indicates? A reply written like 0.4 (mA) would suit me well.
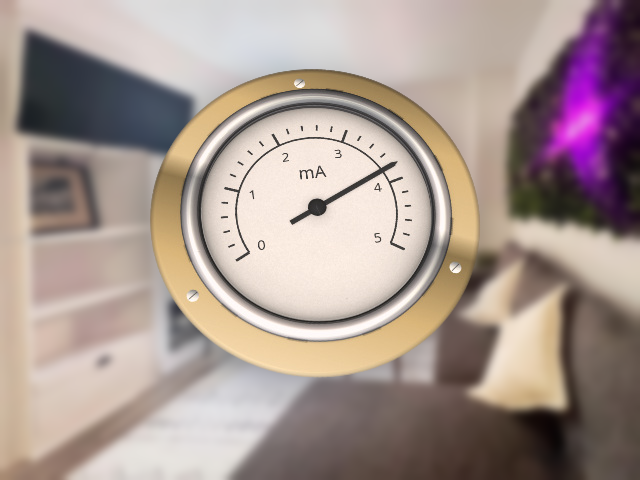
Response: 3.8 (mA)
